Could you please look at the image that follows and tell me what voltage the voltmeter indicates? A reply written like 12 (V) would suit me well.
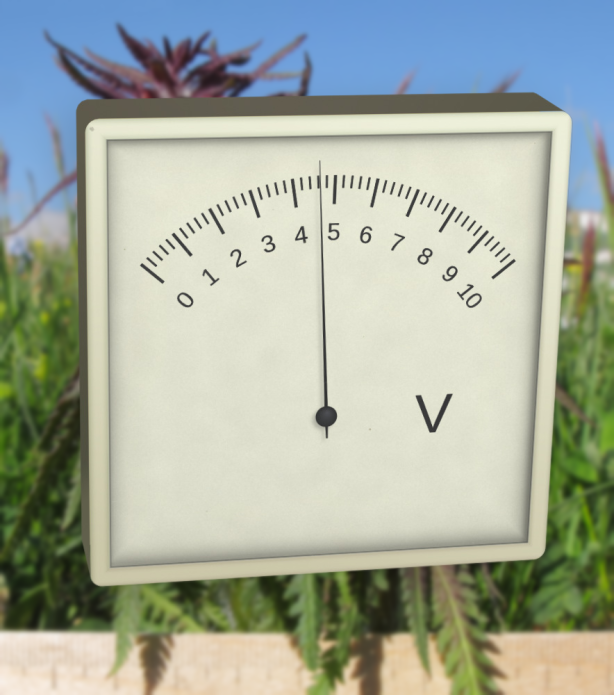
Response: 4.6 (V)
